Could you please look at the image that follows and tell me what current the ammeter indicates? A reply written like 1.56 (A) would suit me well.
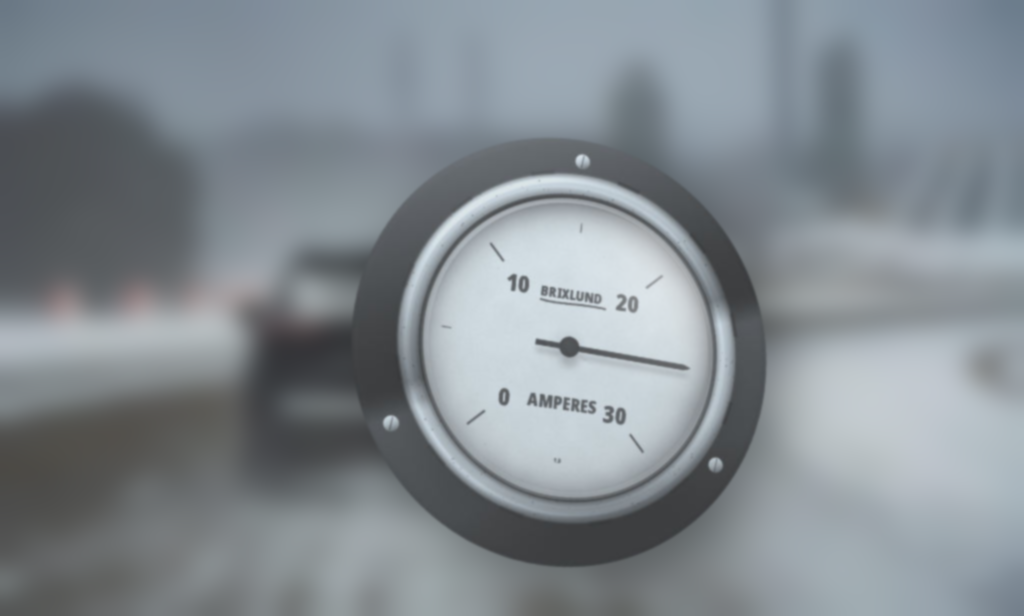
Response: 25 (A)
